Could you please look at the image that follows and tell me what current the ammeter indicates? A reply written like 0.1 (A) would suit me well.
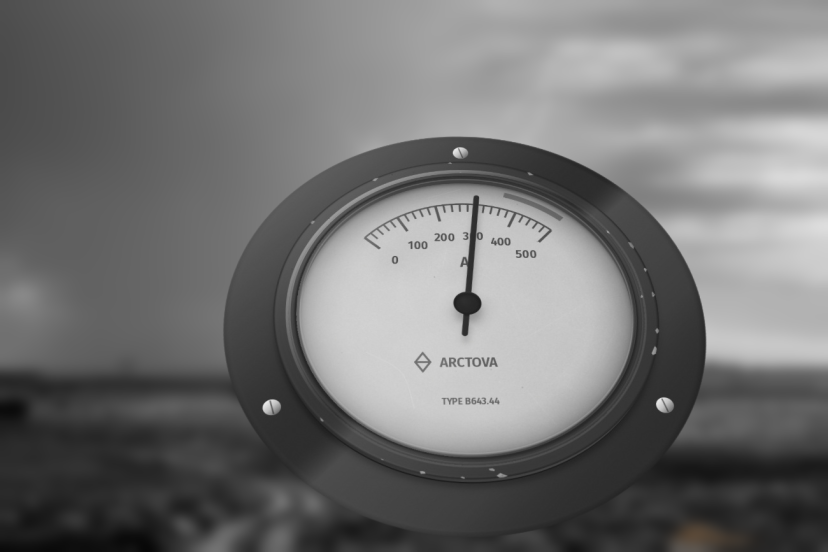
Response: 300 (A)
